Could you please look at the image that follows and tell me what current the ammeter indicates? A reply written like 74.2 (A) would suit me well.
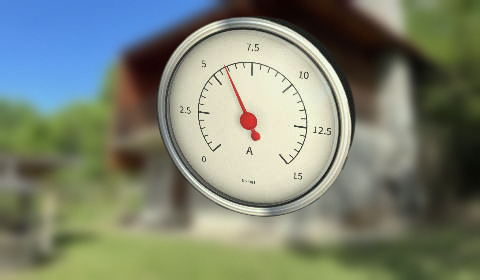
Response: 6 (A)
